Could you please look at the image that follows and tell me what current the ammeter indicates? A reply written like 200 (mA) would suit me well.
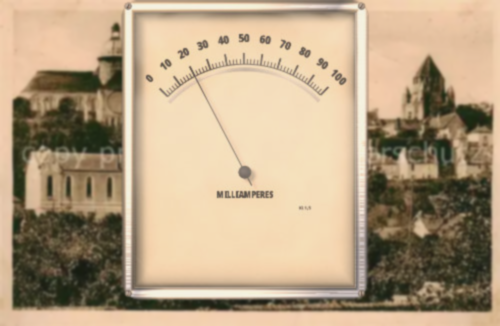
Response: 20 (mA)
